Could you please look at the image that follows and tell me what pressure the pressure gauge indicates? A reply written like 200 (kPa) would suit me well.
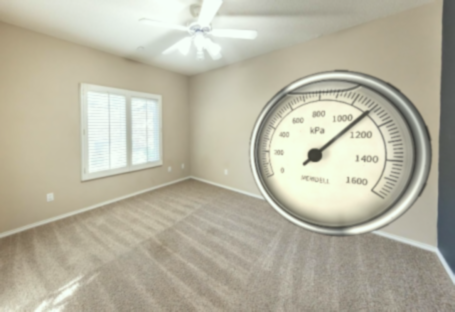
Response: 1100 (kPa)
